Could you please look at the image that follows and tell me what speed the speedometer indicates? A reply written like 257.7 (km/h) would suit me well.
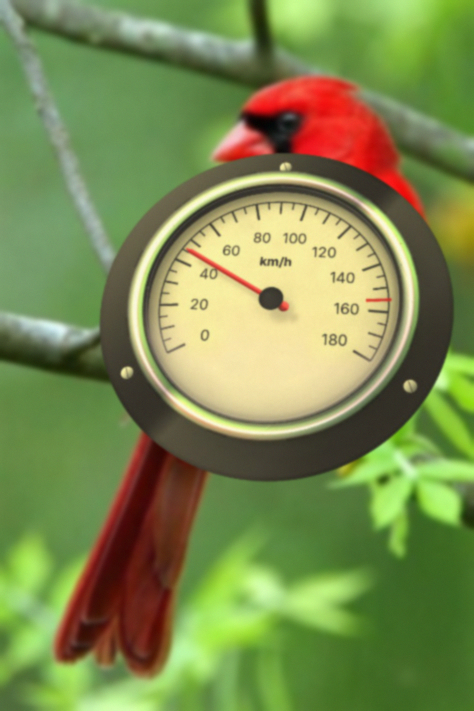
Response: 45 (km/h)
